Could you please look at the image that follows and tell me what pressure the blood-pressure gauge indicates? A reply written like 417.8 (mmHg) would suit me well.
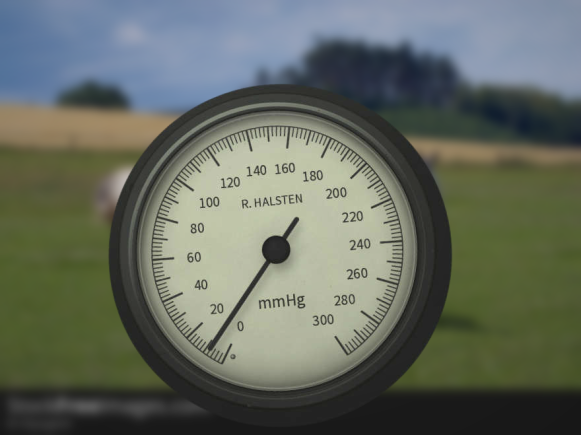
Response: 8 (mmHg)
